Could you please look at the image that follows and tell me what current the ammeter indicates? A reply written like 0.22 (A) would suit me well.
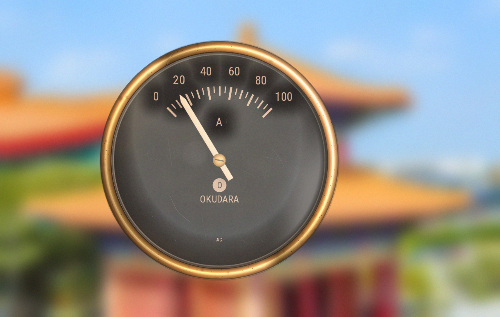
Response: 15 (A)
